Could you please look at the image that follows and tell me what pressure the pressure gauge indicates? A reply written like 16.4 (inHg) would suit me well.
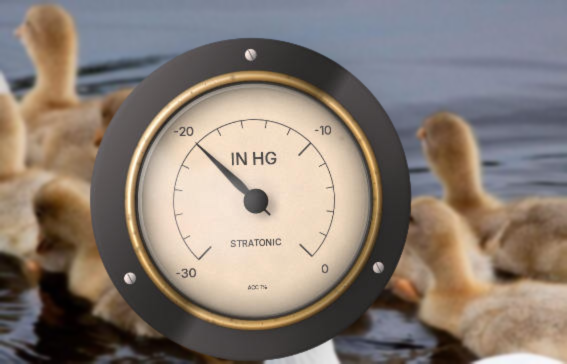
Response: -20 (inHg)
